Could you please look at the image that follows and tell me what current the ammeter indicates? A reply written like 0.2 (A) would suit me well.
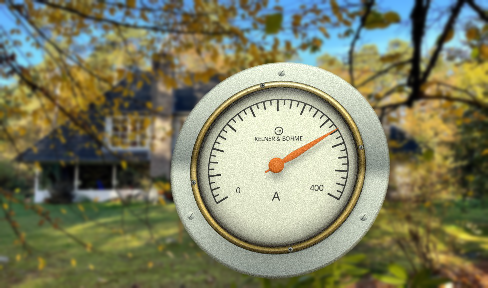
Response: 300 (A)
